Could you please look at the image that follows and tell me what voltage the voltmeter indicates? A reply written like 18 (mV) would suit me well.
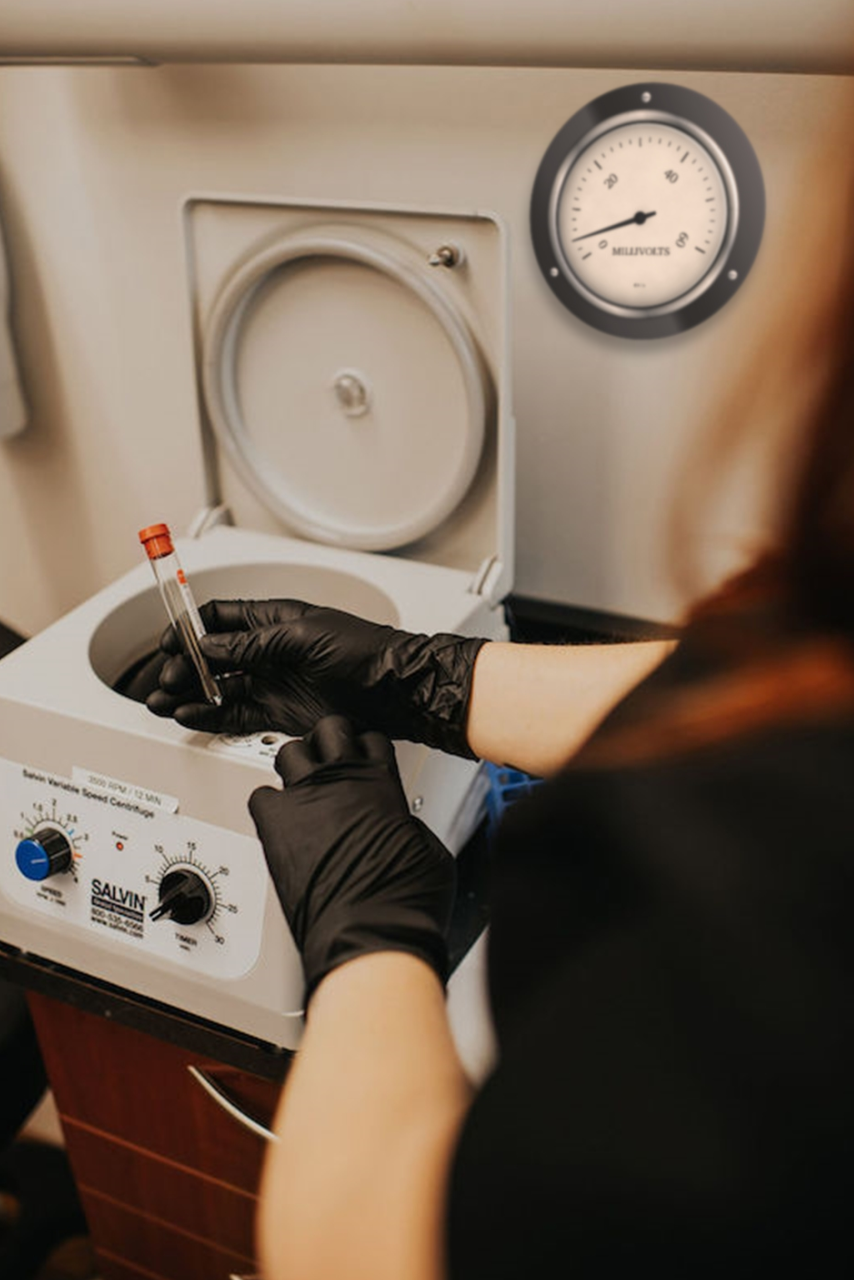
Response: 4 (mV)
